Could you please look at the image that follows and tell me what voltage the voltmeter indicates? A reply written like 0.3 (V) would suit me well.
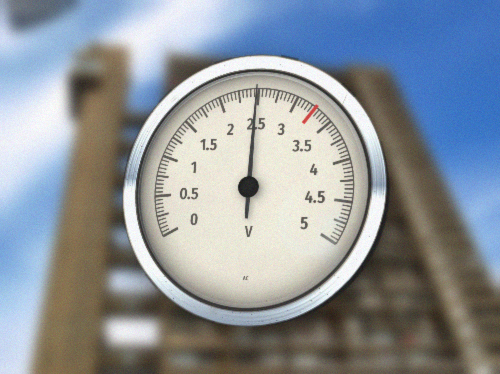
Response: 2.5 (V)
